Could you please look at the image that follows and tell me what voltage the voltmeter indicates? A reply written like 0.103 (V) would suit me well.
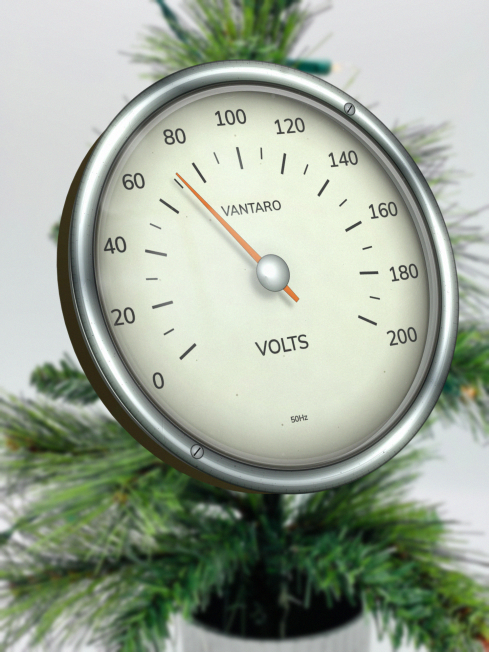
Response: 70 (V)
